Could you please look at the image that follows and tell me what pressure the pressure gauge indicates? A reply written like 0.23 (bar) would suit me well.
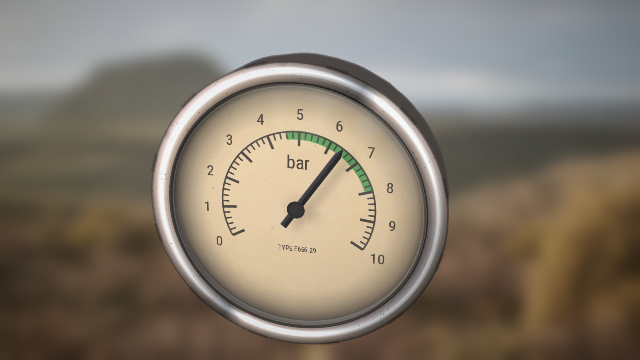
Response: 6.4 (bar)
